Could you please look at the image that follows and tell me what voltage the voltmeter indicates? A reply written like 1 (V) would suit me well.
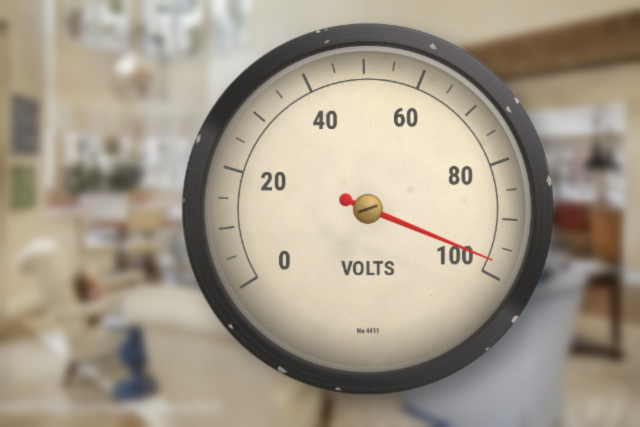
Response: 97.5 (V)
